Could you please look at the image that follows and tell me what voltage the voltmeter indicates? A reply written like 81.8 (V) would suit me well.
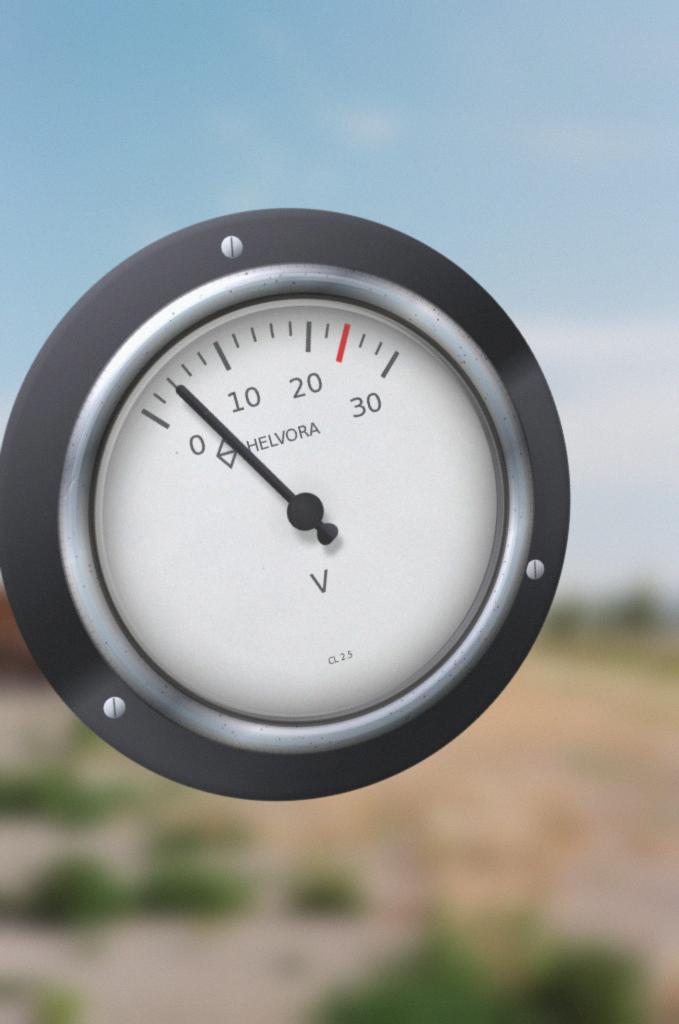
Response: 4 (V)
